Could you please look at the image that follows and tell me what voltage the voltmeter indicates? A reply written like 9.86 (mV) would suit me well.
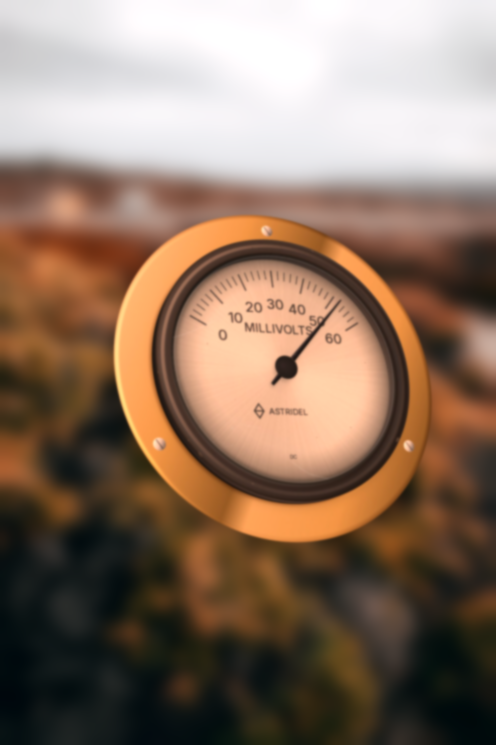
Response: 52 (mV)
